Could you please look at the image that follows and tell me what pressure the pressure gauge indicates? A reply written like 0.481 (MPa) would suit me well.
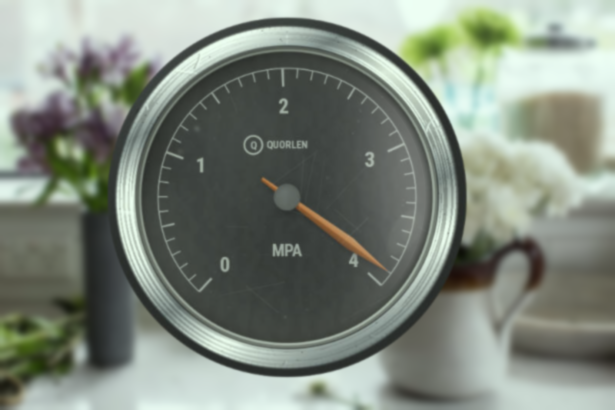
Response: 3.9 (MPa)
